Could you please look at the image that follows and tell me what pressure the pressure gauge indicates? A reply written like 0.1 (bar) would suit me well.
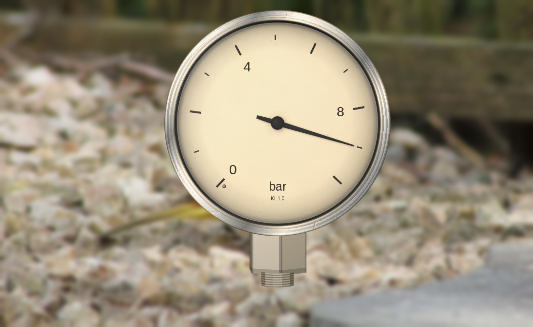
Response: 9 (bar)
